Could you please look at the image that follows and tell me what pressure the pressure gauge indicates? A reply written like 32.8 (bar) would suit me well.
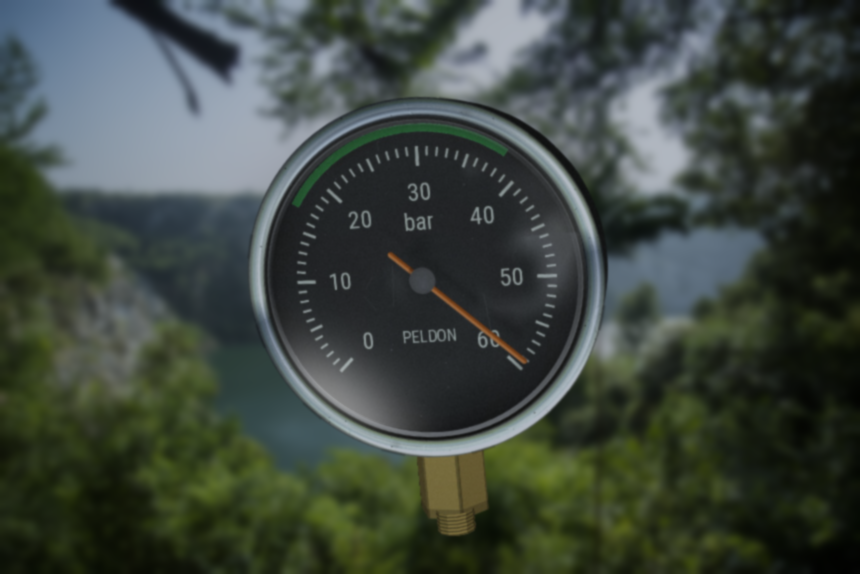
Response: 59 (bar)
